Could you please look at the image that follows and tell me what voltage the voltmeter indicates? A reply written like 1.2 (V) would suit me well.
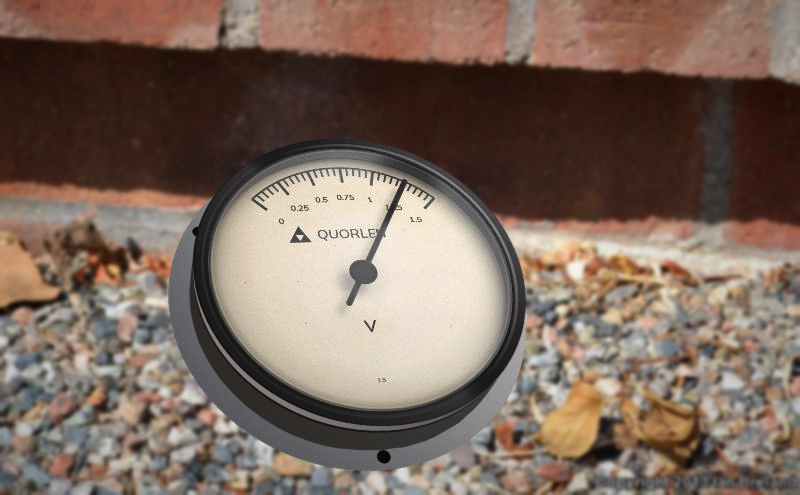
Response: 1.25 (V)
